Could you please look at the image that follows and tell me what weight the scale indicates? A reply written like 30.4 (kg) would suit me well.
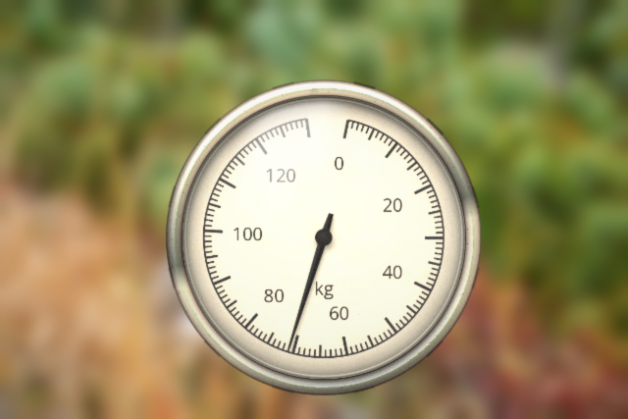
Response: 71 (kg)
